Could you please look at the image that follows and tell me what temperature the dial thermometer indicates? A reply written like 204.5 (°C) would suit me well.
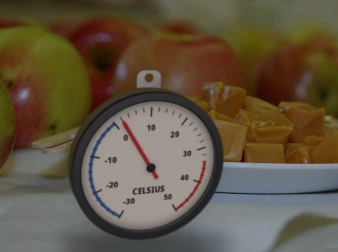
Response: 2 (°C)
